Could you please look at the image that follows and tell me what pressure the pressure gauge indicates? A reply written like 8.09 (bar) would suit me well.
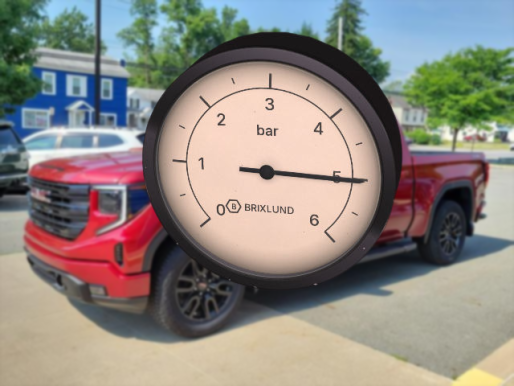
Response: 5 (bar)
